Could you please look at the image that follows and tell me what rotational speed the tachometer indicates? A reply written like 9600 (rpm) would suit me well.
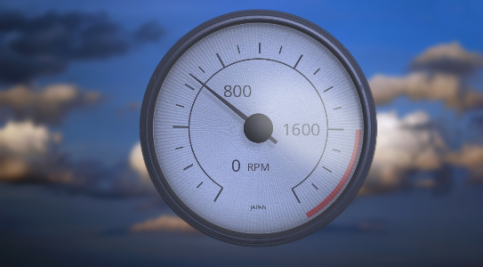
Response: 650 (rpm)
